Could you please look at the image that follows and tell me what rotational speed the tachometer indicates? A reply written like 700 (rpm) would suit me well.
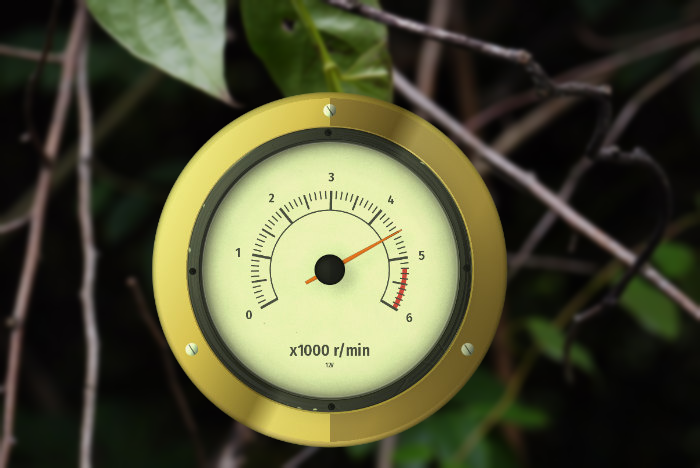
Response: 4500 (rpm)
